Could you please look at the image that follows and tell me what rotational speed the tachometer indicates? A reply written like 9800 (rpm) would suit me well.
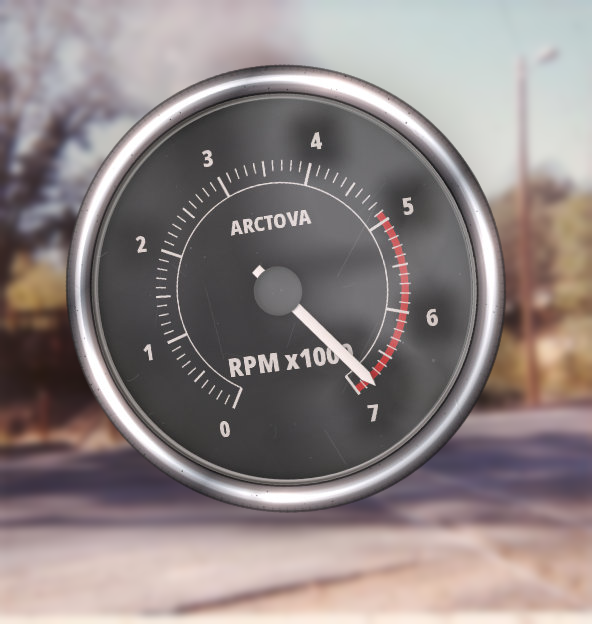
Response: 6800 (rpm)
